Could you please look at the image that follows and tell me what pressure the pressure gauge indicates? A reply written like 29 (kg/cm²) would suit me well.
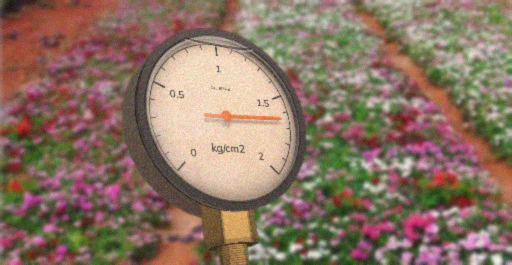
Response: 1.65 (kg/cm²)
